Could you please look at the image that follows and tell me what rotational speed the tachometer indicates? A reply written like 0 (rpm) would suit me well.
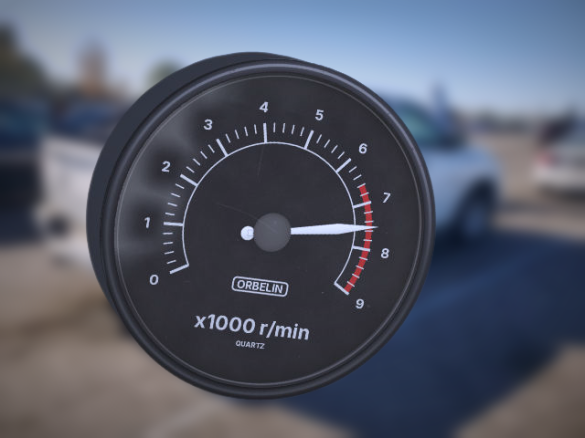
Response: 7500 (rpm)
